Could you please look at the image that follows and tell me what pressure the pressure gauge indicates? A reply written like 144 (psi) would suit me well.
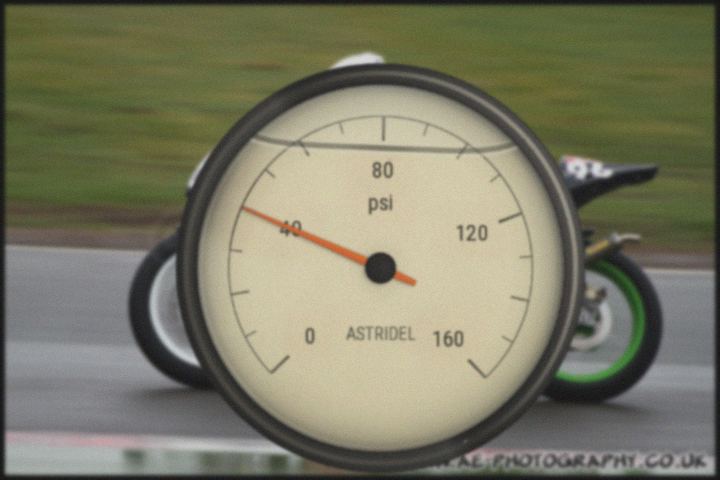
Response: 40 (psi)
